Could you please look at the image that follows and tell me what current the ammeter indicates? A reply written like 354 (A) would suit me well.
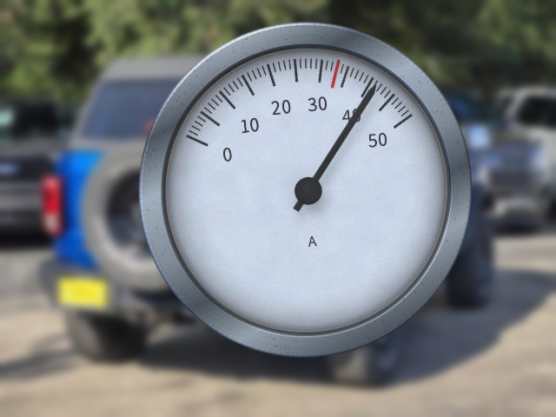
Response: 41 (A)
